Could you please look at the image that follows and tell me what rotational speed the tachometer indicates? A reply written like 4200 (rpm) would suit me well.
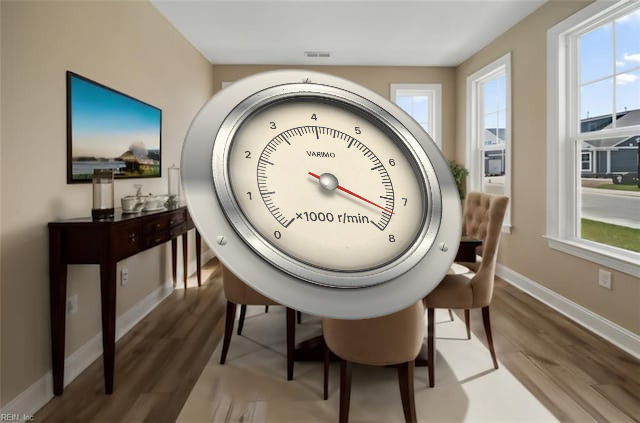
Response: 7500 (rpm)
